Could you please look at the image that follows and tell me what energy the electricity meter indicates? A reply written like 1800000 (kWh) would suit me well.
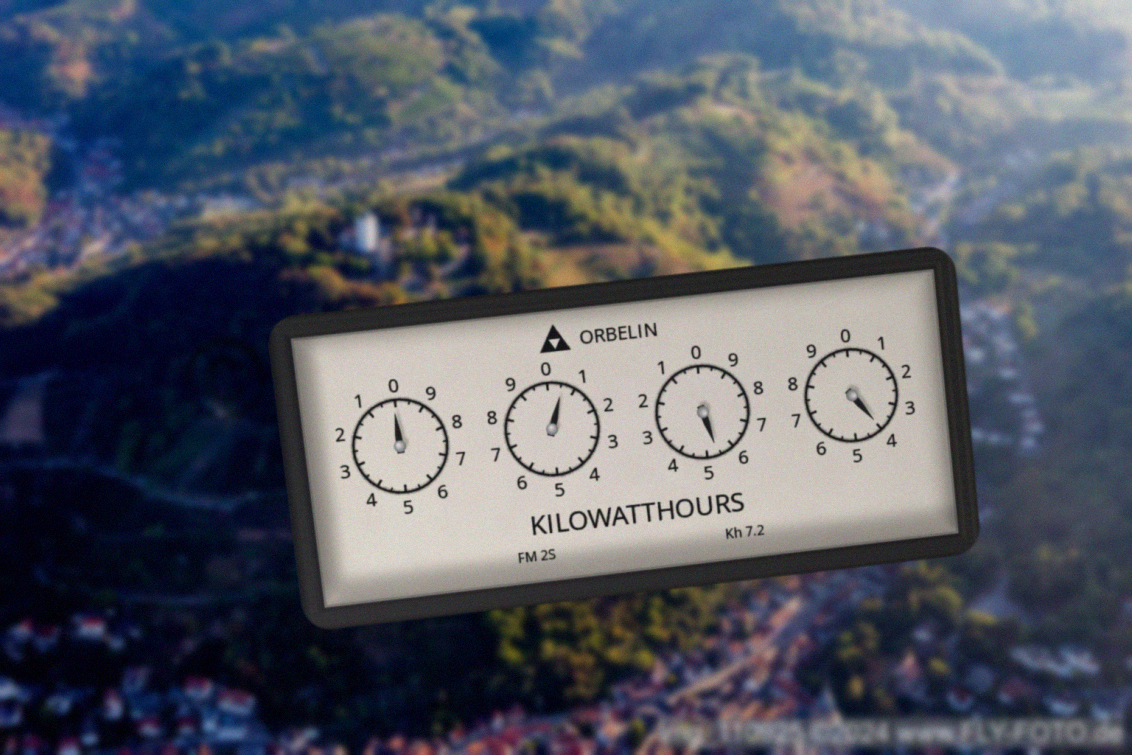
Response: 54 (kWh)
